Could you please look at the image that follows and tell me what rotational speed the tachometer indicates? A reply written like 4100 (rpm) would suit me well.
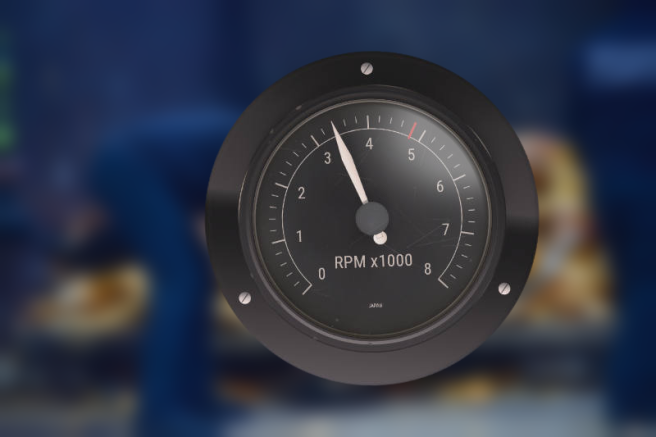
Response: 3400 (rpm)
